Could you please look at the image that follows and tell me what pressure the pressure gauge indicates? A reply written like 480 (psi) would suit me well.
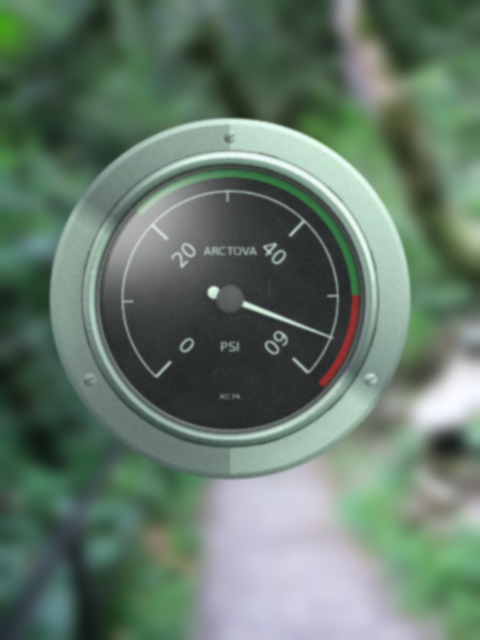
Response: 55 (psi)
